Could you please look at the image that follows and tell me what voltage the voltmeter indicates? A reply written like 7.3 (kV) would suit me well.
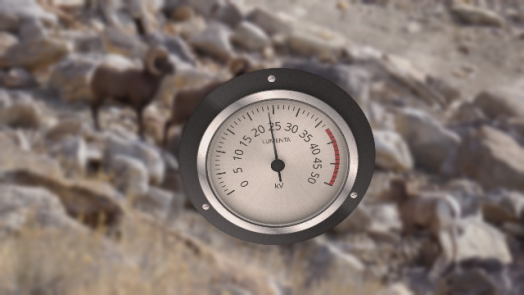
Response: 24 (kV)
